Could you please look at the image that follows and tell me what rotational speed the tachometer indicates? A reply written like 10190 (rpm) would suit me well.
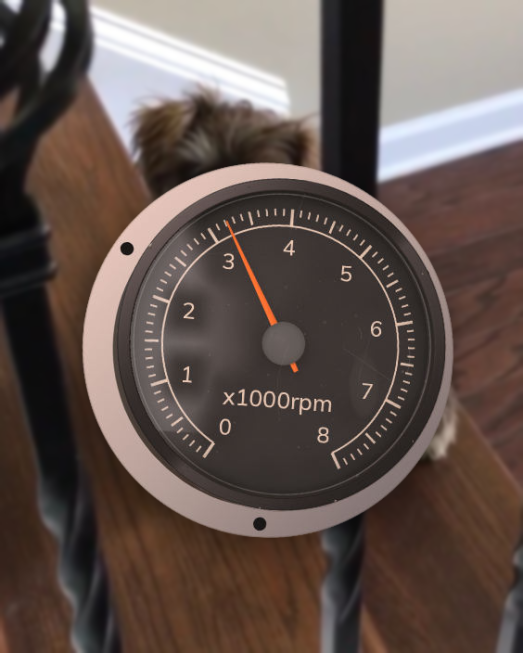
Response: 3200 (rpm)
